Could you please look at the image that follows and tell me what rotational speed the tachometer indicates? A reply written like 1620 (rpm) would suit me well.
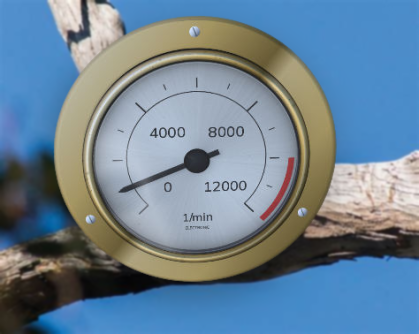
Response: 1000 (rpm)
